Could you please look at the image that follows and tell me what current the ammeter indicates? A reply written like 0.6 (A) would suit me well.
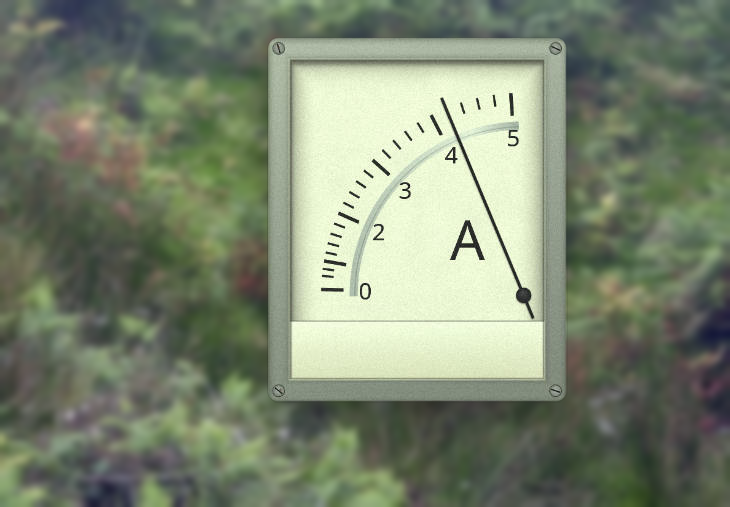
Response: 4.2 (A)
